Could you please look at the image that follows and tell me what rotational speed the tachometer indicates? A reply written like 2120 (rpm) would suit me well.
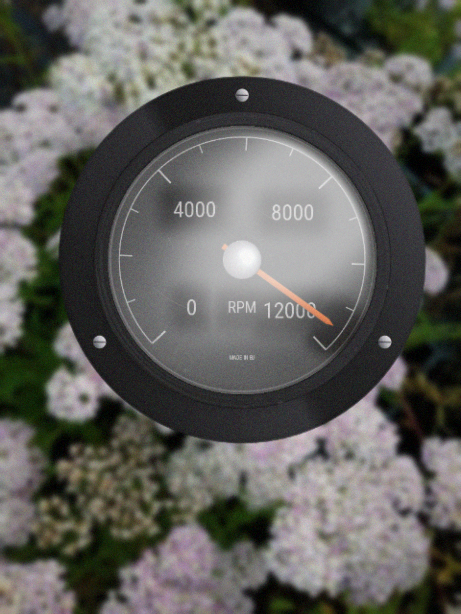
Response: 11500 (rpm)
